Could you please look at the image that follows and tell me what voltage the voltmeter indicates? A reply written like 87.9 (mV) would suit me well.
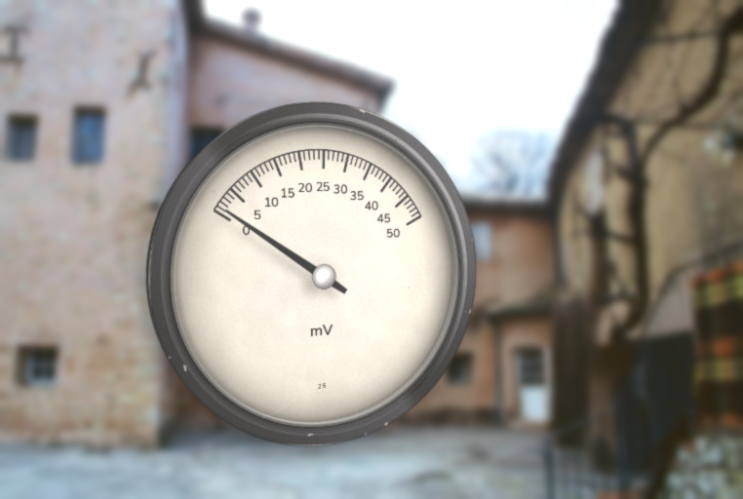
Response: 1 (mV)
